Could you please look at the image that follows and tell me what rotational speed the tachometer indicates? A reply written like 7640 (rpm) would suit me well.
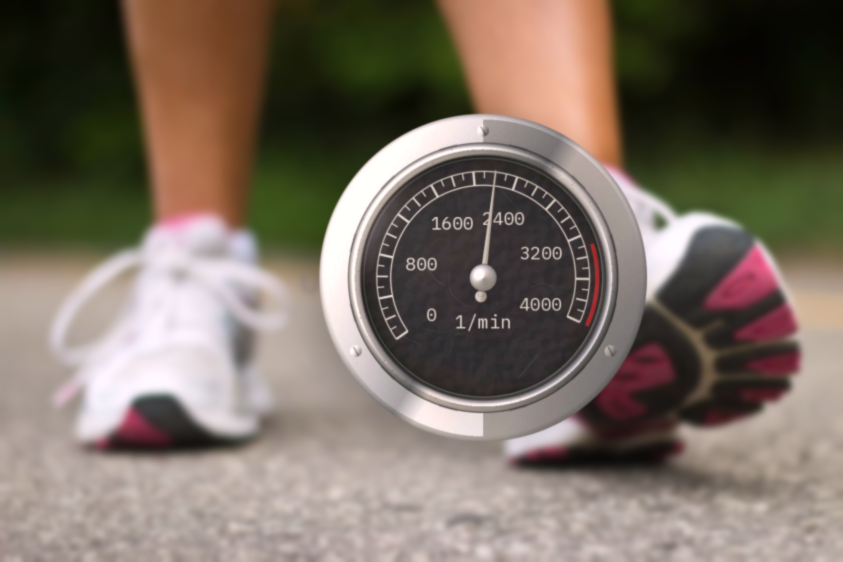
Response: 2200 (rpm)
